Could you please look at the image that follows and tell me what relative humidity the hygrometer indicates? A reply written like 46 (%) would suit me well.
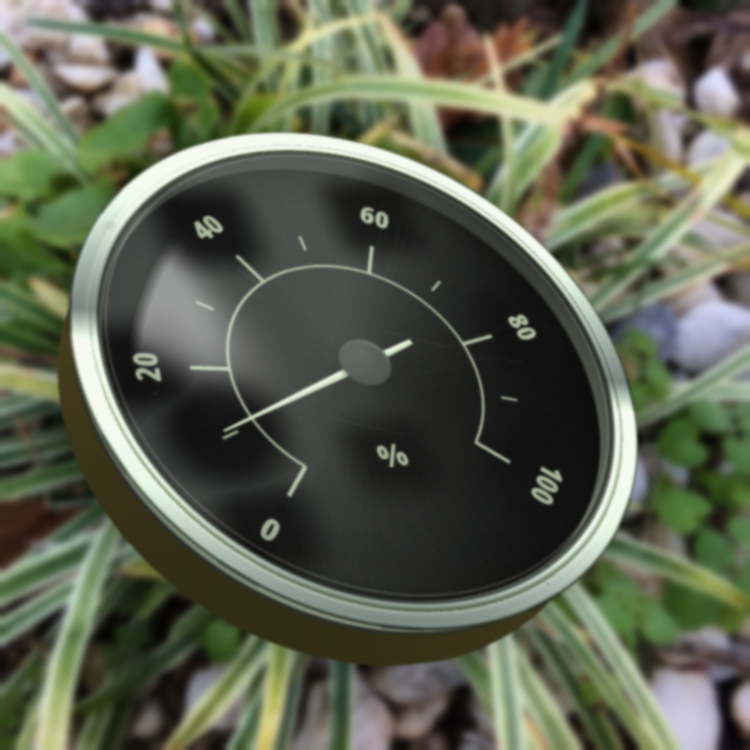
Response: 10 (%)
